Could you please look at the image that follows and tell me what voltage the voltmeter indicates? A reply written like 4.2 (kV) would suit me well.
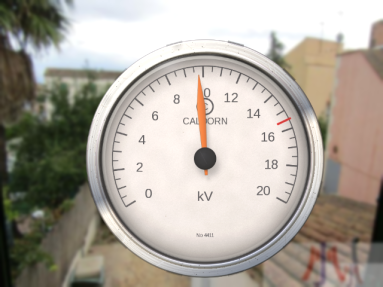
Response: 9.75 (kV)
